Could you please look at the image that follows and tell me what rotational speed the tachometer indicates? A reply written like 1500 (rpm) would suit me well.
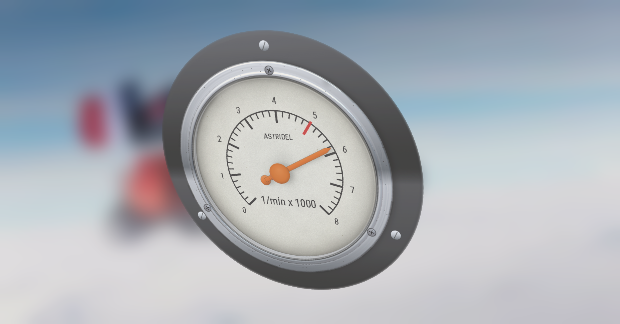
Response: 5800 (rpm)
